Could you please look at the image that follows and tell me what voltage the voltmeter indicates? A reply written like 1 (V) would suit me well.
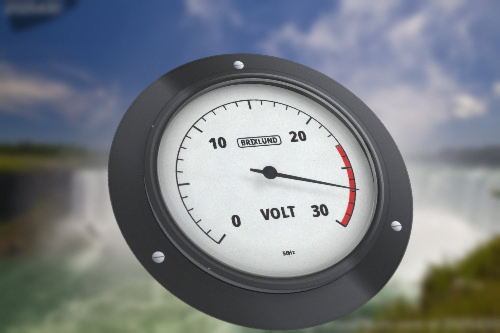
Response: 27 (V)
